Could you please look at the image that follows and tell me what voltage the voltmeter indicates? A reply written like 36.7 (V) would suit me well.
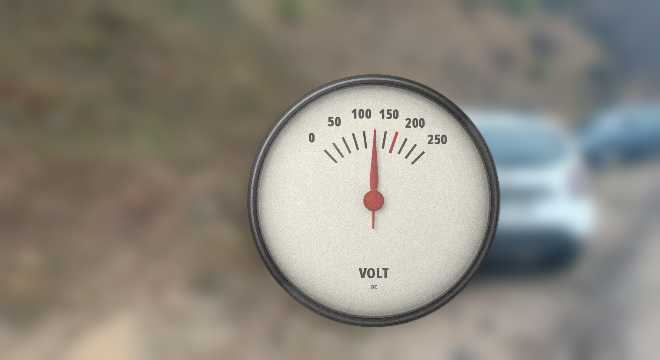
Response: 125 (V)
